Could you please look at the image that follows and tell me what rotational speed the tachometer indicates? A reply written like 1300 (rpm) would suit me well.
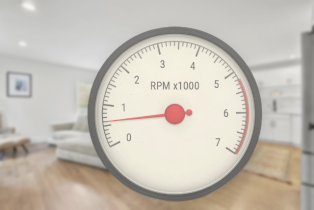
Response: 600 (rpm)
